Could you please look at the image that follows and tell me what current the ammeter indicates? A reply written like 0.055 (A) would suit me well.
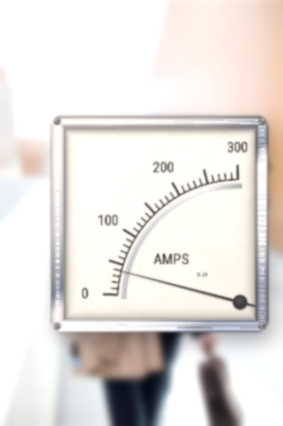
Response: 40 (A)
